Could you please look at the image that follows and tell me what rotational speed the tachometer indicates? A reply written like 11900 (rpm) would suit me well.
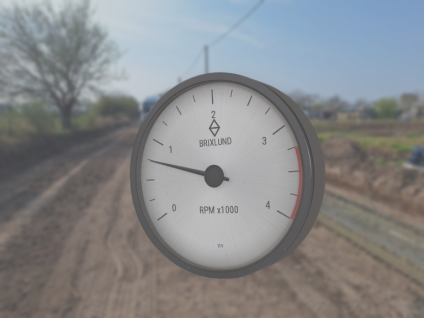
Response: 750 (rpm)
